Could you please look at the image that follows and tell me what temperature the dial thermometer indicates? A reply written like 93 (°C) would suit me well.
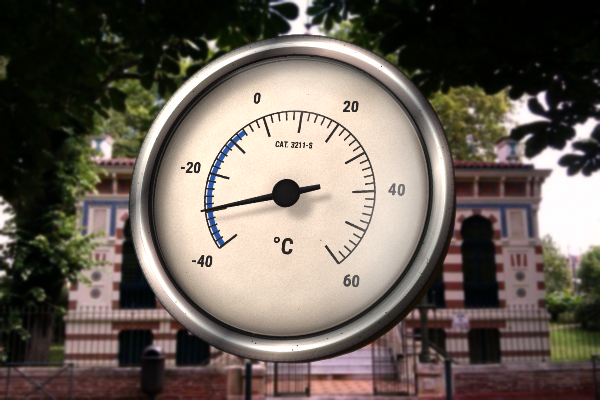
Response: -30 (°C)
